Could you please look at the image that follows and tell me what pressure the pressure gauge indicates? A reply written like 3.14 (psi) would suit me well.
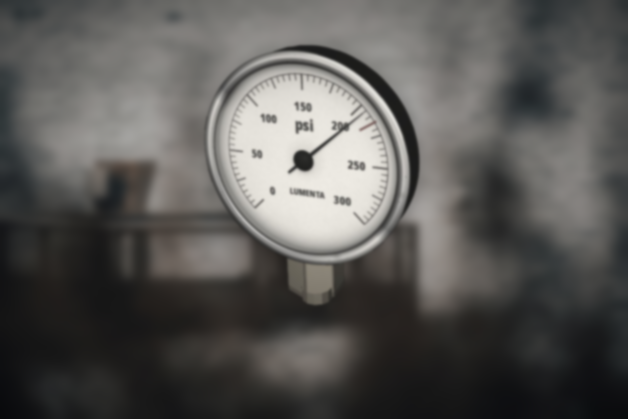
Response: 205 (psi)
